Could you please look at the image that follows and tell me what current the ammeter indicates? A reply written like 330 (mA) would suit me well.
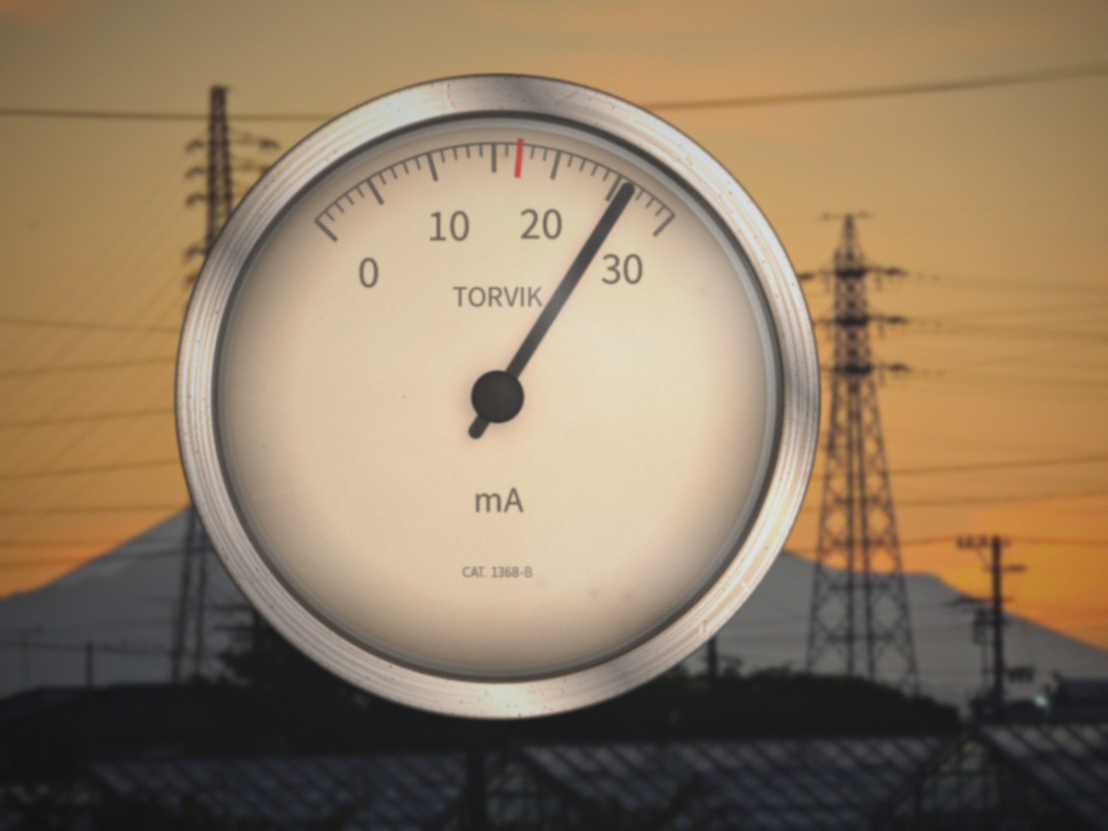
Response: 26 (mA)
